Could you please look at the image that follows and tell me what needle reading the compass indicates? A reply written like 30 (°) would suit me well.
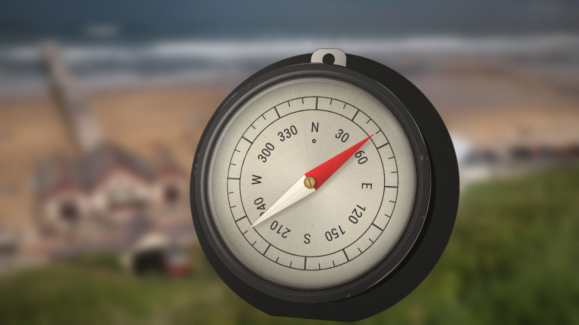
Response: 50 (°)
